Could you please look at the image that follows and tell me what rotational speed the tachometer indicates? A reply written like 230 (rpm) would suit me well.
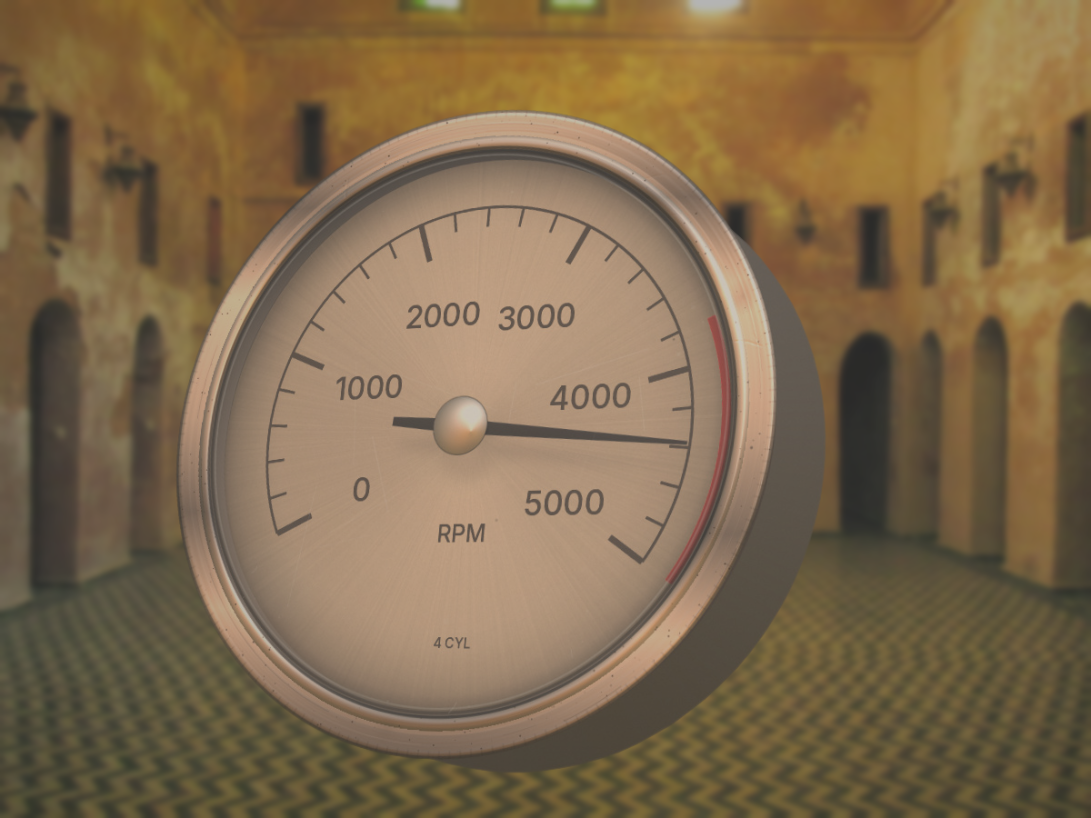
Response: 4400 (rpm)
